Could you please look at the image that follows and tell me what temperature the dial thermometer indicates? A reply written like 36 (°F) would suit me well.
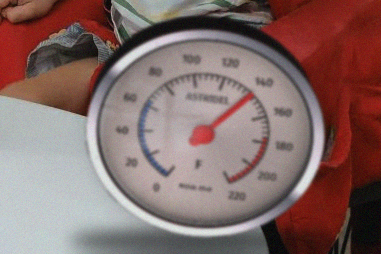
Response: 140 (°F)
